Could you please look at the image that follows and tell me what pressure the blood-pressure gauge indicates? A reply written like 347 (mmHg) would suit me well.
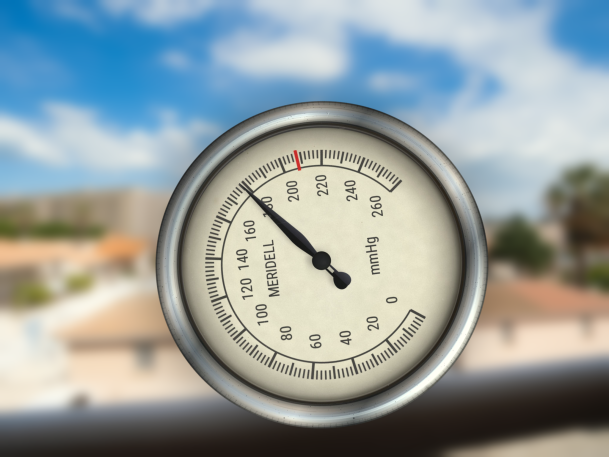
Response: 178 (mmHg)
